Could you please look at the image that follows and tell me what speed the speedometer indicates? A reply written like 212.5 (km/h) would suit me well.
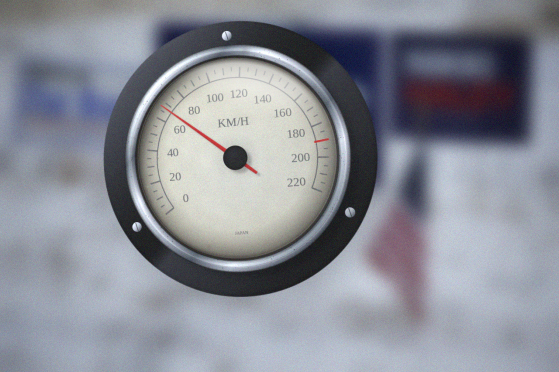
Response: 67.5 (km/h)
